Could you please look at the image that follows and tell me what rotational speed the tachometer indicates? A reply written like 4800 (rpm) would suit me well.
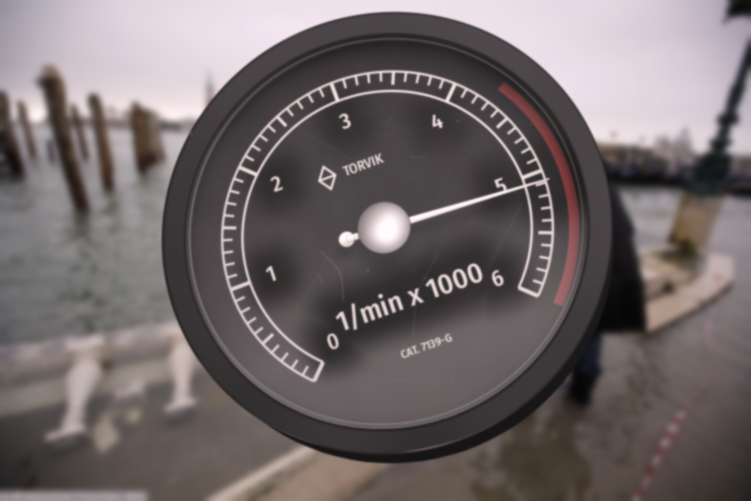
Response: 5100 (rpm)
